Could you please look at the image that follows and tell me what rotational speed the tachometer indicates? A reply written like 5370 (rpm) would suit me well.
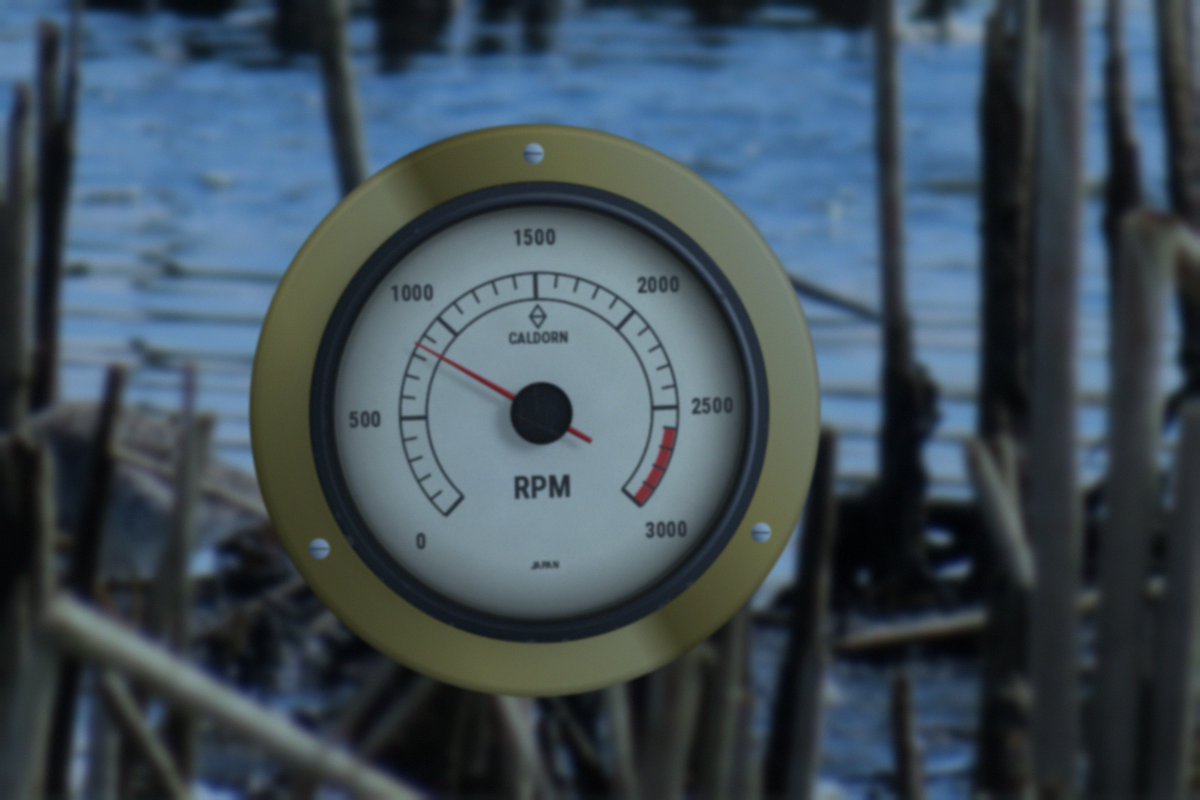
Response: 850 (rpm)
